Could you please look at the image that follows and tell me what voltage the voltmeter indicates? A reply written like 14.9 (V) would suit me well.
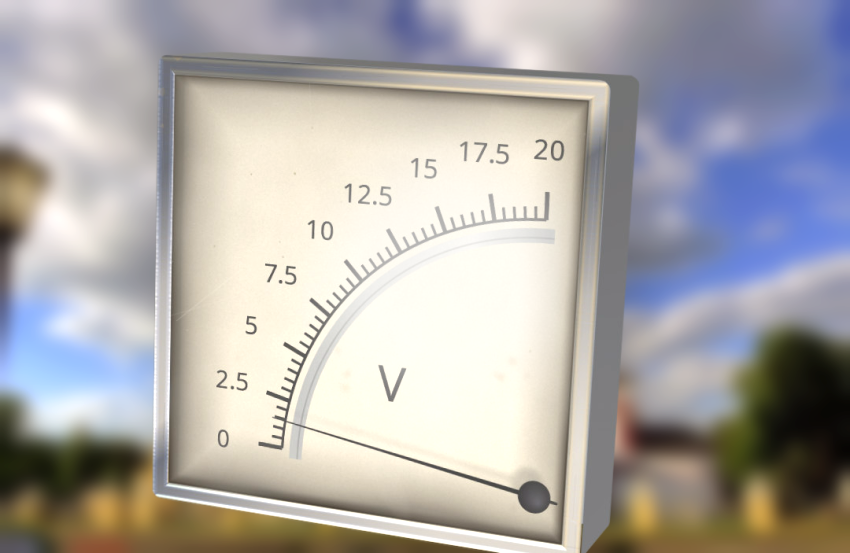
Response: 1.5 (V)
